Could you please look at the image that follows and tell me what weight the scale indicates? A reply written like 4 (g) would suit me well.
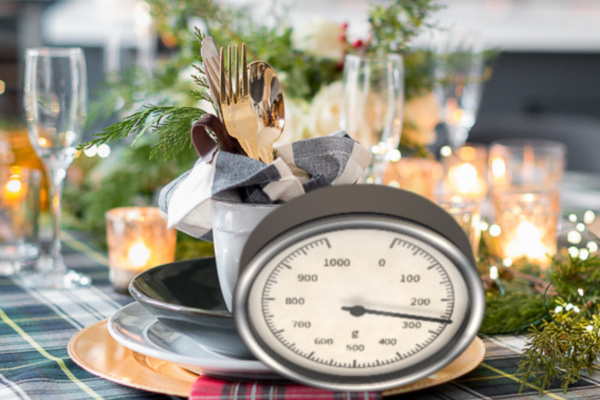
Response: 250 (g)
